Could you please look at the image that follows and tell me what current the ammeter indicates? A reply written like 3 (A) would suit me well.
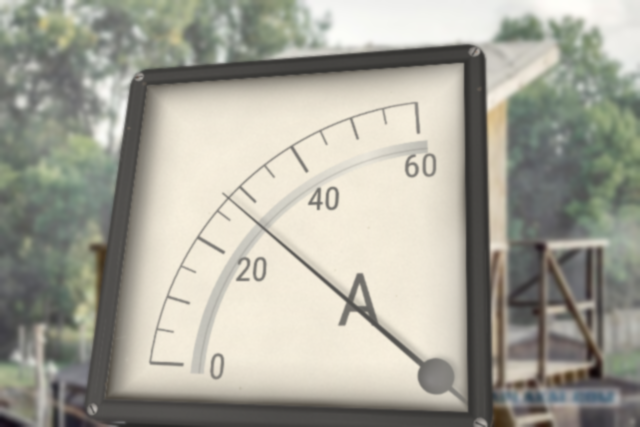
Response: 27.5 (A)
